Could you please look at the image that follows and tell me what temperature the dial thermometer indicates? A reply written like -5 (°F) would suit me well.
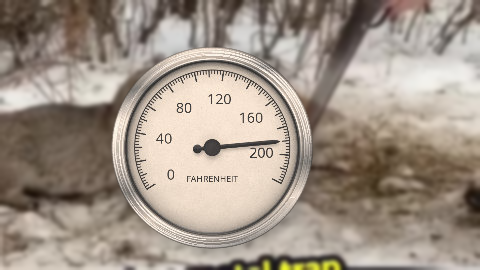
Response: 190 (°F)
